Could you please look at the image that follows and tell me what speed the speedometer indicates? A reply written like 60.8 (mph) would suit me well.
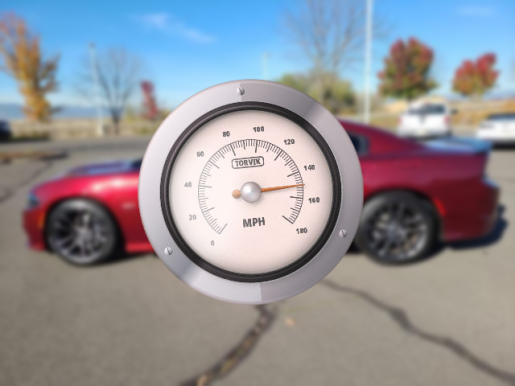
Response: 150 (mph)
